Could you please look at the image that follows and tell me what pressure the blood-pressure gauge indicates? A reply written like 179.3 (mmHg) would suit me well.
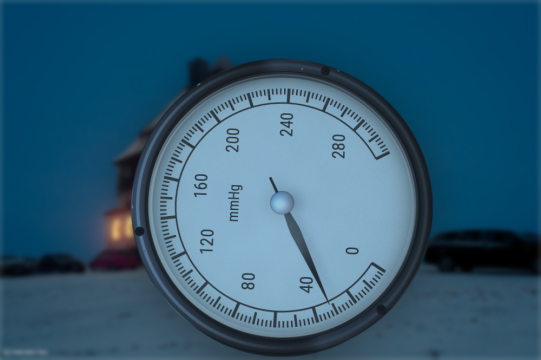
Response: 32 (mmHg)
